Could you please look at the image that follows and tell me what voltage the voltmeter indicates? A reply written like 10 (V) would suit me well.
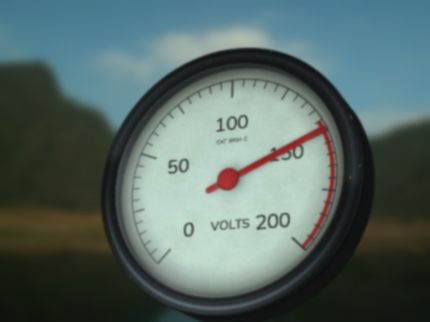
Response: 150 (V)
